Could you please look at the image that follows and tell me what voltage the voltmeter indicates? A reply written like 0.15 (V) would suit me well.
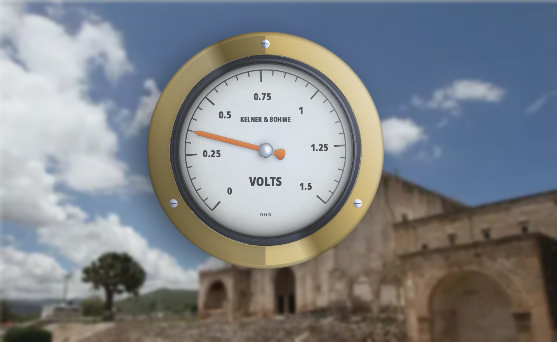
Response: 0.35 (V)
